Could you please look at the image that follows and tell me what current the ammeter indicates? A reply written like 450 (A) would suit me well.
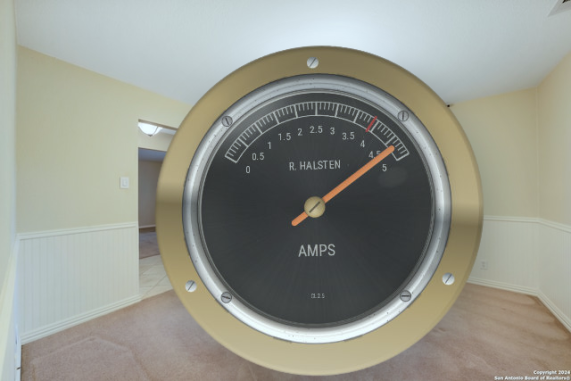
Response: 4.7 (A)
